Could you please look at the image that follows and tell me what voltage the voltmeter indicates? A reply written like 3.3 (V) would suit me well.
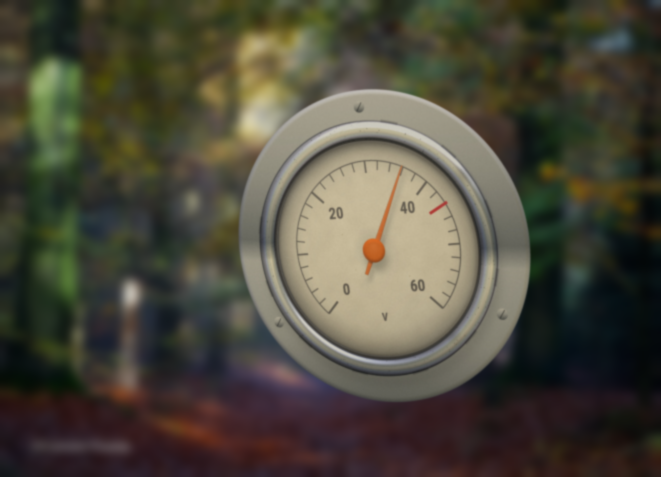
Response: 36 (V)
